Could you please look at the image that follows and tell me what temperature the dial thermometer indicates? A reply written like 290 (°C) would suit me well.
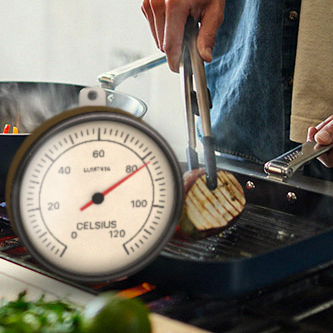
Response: 82 (°C)
